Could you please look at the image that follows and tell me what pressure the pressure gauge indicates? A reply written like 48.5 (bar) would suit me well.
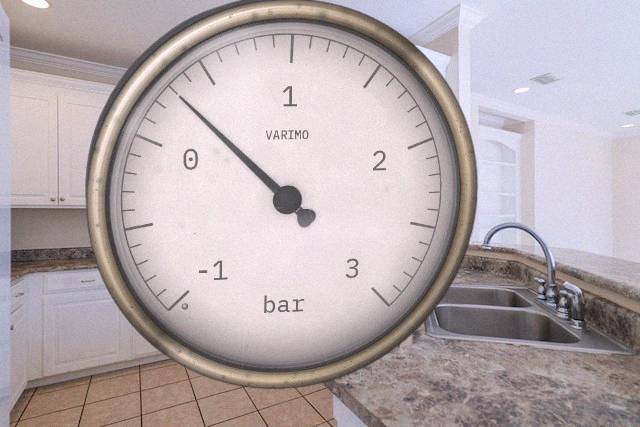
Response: 0.3 (bar)
